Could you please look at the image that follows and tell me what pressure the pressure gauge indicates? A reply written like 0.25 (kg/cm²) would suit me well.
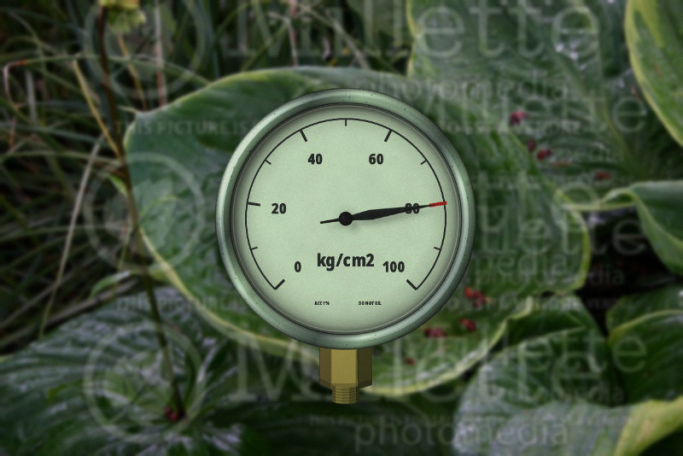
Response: 80 (kg/cm²)
